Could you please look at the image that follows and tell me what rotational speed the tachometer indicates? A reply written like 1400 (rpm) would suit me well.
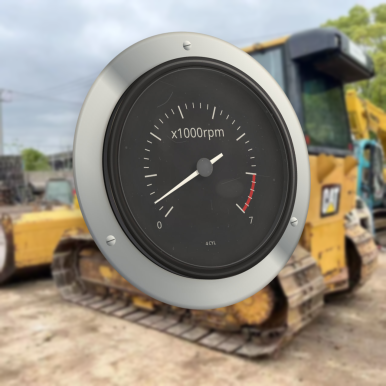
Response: 400 (rpm)
